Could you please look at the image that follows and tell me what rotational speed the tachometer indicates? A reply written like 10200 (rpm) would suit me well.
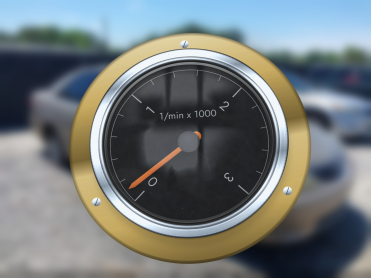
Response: 100 (rpm)
